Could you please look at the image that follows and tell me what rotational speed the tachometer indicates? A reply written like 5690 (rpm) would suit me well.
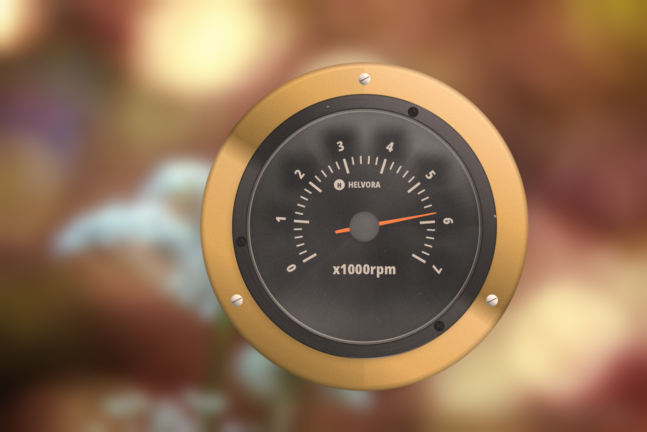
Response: 5800 (rpm)
